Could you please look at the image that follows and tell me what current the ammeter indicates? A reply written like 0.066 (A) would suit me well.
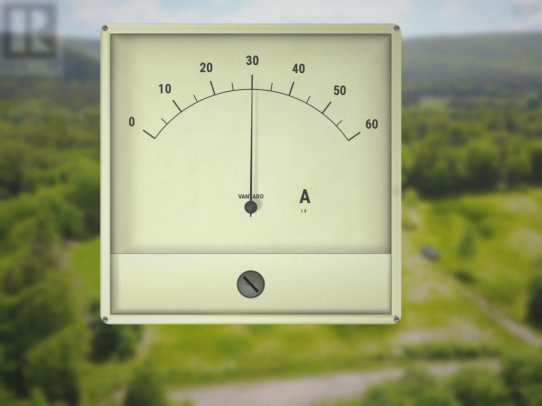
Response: 30 (A)
